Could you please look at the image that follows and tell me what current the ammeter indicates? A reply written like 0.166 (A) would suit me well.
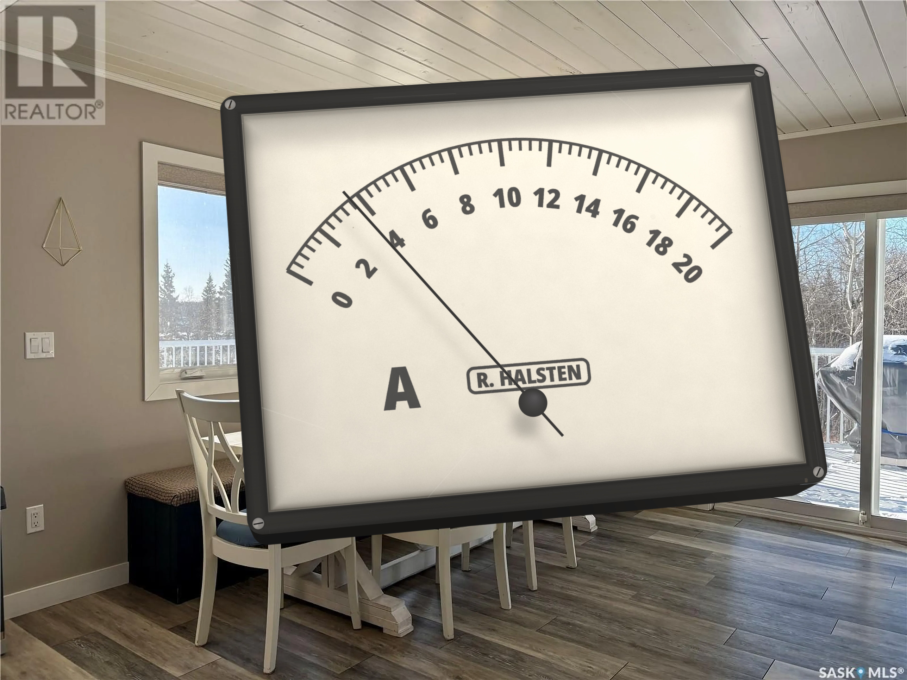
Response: 3.6 (A)
